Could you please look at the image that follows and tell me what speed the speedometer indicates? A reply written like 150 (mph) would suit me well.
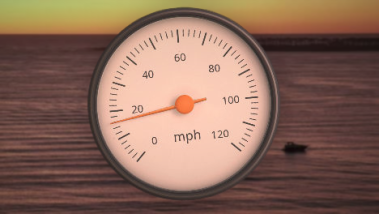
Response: 16 (mph)
